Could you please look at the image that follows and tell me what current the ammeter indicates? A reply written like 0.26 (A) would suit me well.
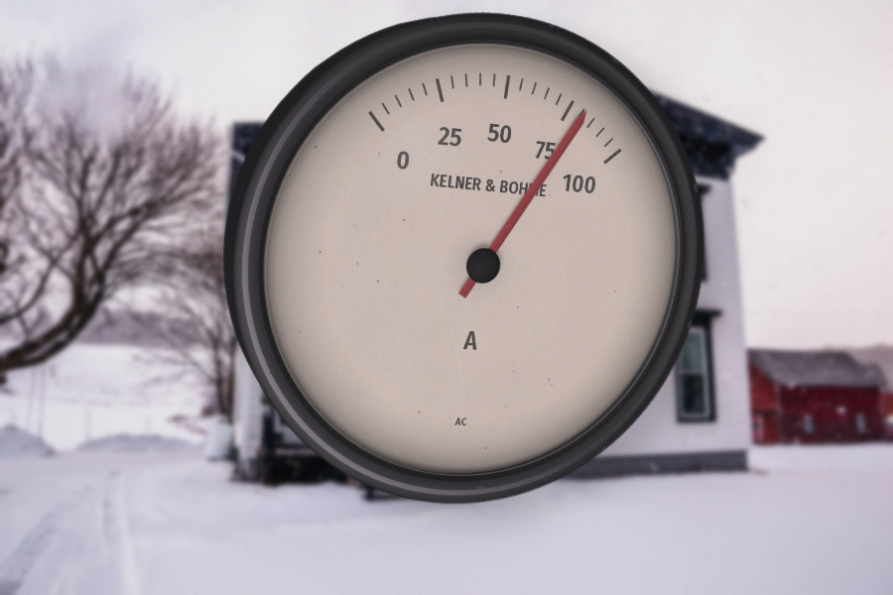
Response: 80 (A)
